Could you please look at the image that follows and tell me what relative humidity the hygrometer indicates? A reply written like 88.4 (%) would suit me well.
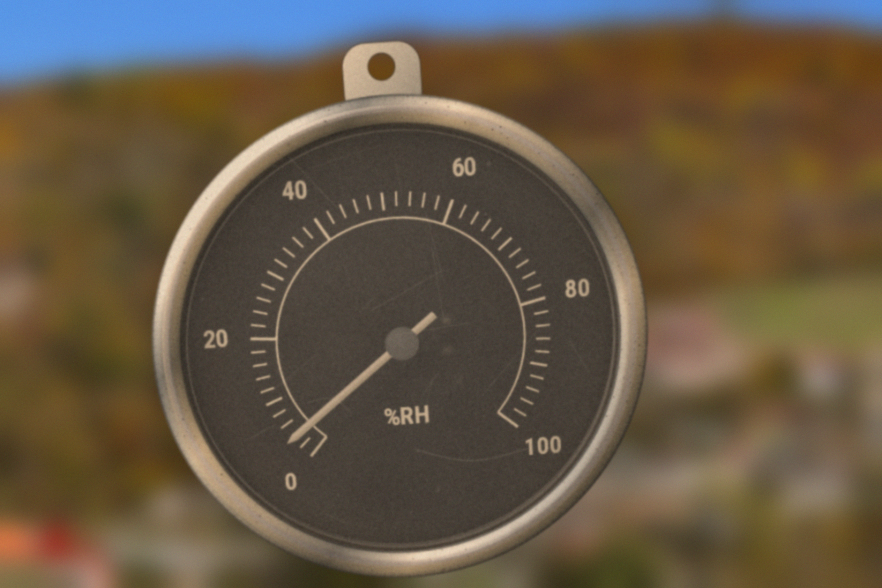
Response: 4 (%)
